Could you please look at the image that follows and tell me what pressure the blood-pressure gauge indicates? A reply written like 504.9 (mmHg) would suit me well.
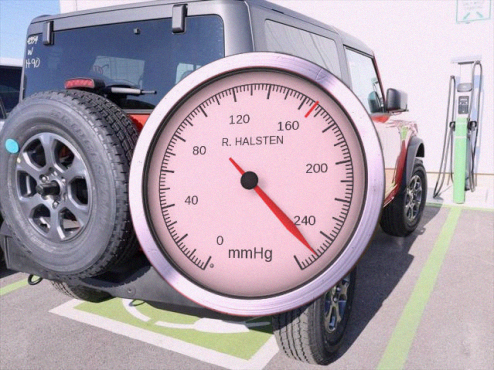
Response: 250 (mmHg)
